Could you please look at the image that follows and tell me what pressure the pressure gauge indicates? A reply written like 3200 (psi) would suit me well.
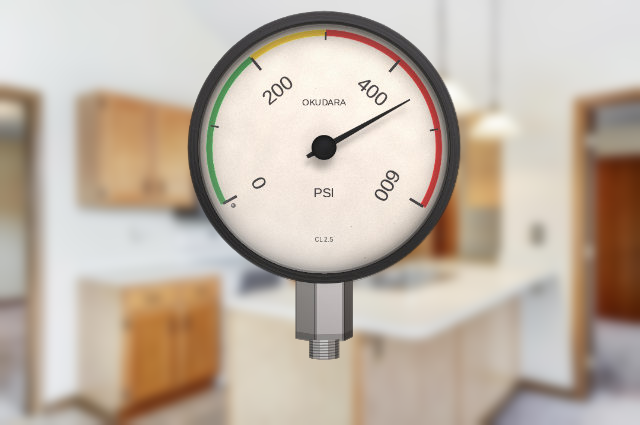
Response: 450 (psi)
